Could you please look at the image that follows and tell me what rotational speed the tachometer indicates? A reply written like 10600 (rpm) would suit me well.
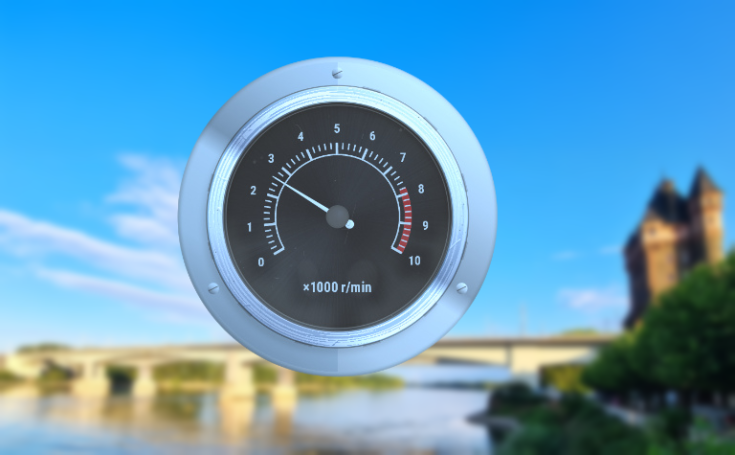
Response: 2600 (rpm)
